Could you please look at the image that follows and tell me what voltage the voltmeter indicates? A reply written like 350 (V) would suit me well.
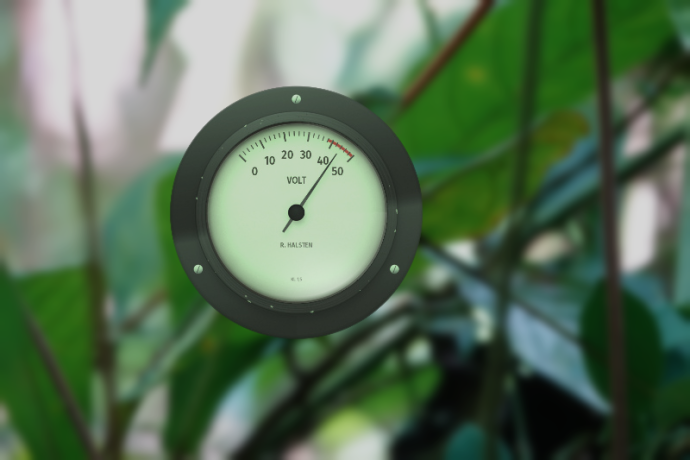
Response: 44 (V)
